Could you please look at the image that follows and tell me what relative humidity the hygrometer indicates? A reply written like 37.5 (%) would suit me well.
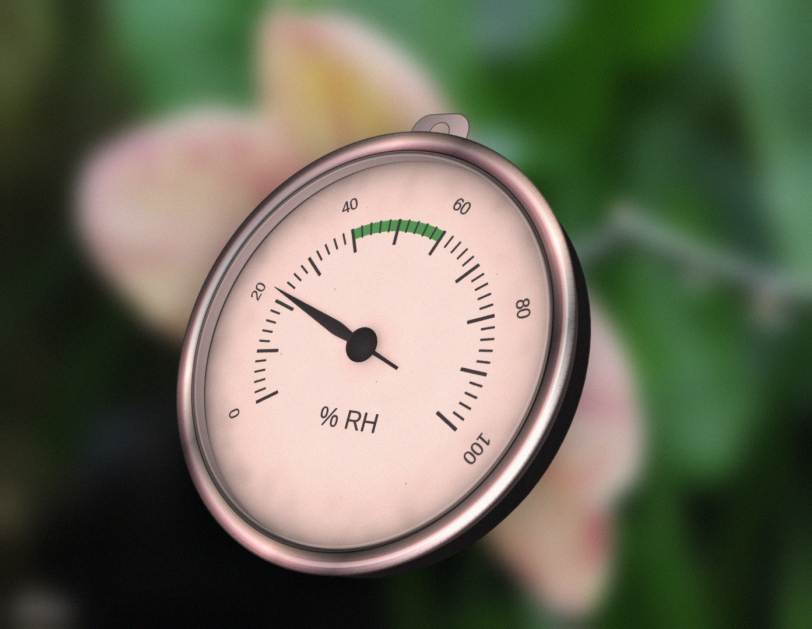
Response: 22 (%)
